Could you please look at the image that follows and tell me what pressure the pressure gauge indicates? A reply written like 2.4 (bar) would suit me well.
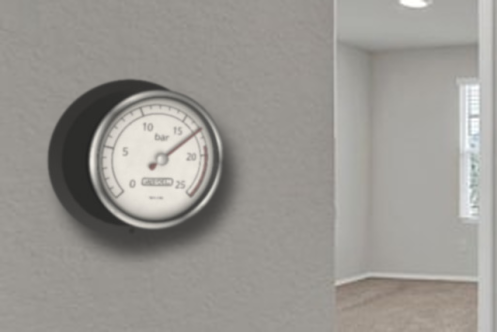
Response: 17 (bar)
